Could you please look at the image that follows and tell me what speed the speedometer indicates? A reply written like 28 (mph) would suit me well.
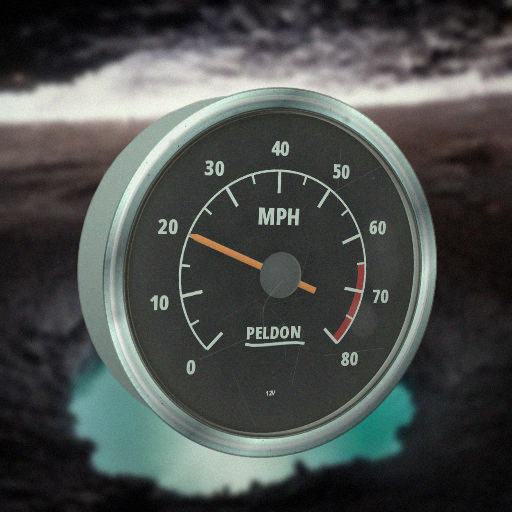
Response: 20 (mph)
